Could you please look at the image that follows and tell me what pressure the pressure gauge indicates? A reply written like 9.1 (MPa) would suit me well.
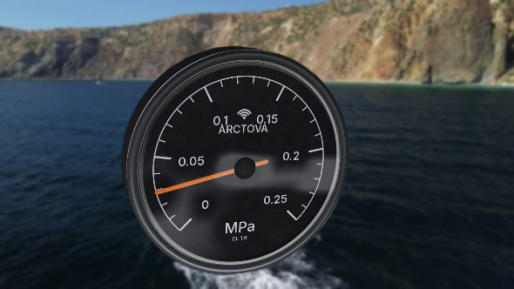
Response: 0.03 (MPa)
